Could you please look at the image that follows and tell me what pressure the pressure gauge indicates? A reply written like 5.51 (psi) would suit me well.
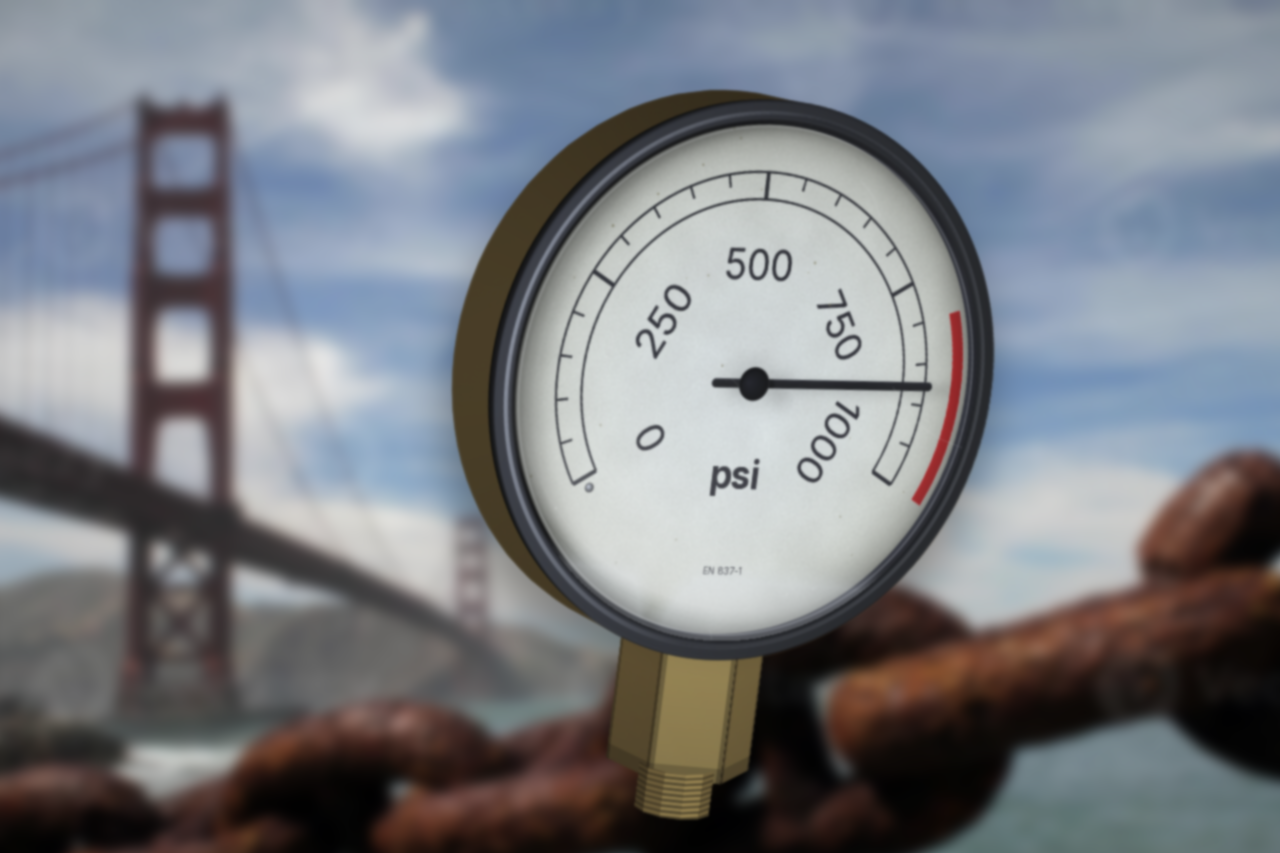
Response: 875 (psi)
